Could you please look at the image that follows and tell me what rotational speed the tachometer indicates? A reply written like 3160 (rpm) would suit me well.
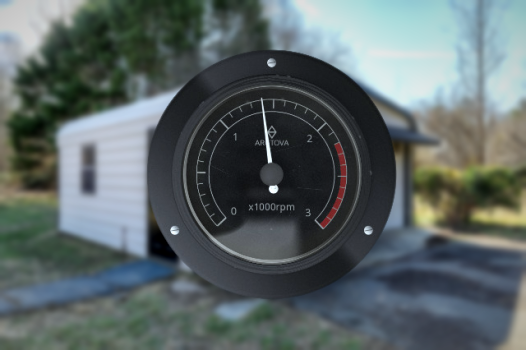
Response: 1400 (rpm)
